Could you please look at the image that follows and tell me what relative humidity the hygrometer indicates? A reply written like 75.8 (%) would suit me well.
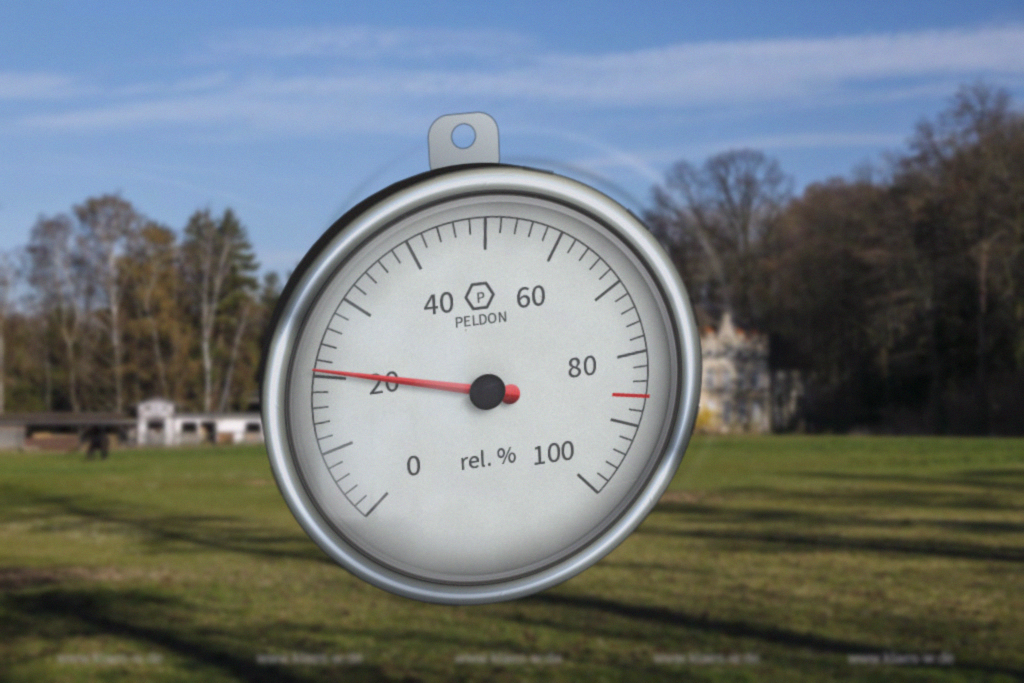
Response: 21 (%)
